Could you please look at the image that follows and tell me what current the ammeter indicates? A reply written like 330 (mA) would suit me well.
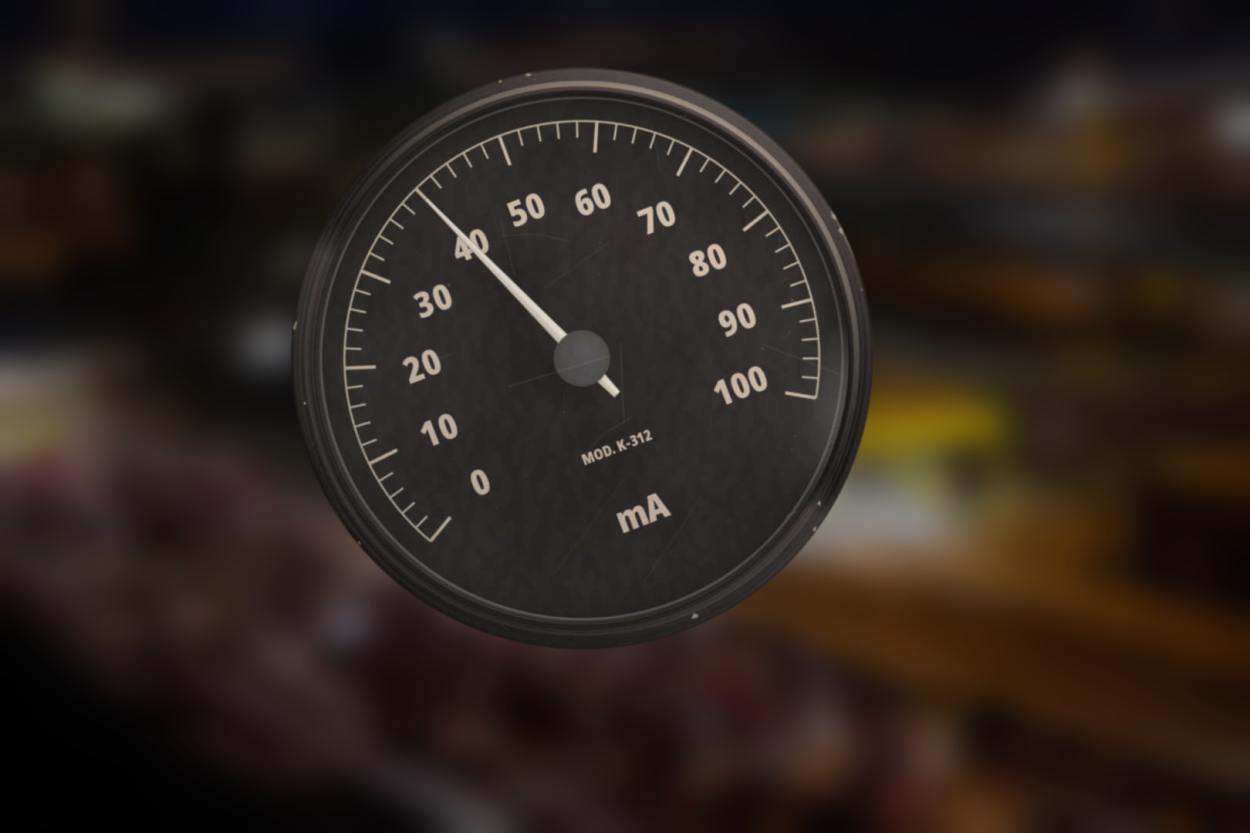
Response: 40 (mA)
